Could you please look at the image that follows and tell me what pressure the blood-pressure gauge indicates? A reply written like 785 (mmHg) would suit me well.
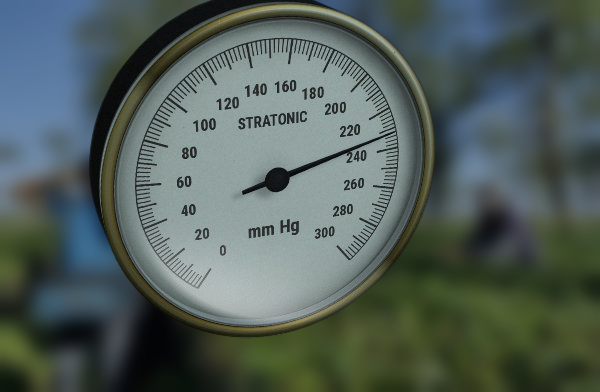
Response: 230 (mmHg)
